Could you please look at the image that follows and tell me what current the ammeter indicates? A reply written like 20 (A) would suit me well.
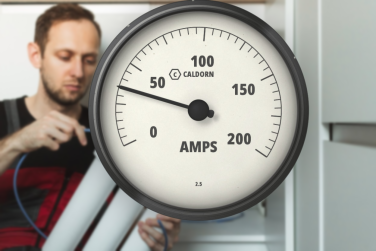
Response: 35 (A)
